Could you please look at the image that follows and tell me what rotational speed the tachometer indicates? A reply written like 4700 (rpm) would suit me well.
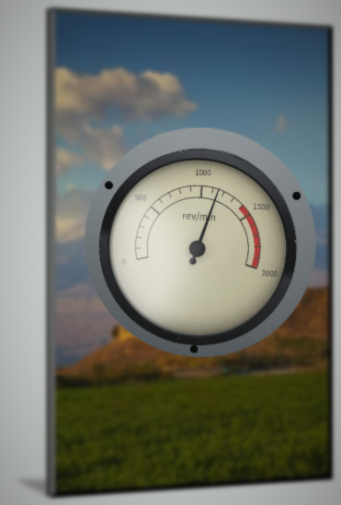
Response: 1150 (rpm)
